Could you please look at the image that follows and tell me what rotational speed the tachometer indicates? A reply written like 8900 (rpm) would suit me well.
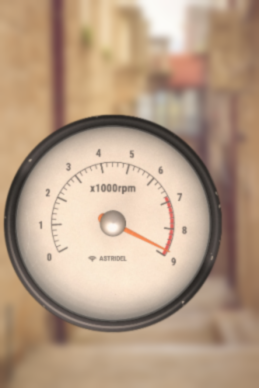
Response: 8800 (rpm)
